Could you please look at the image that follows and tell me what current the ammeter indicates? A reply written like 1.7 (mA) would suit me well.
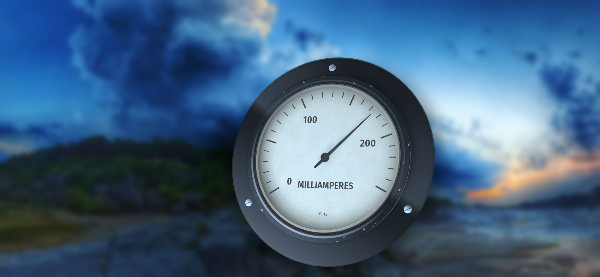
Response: 175 (mA)
